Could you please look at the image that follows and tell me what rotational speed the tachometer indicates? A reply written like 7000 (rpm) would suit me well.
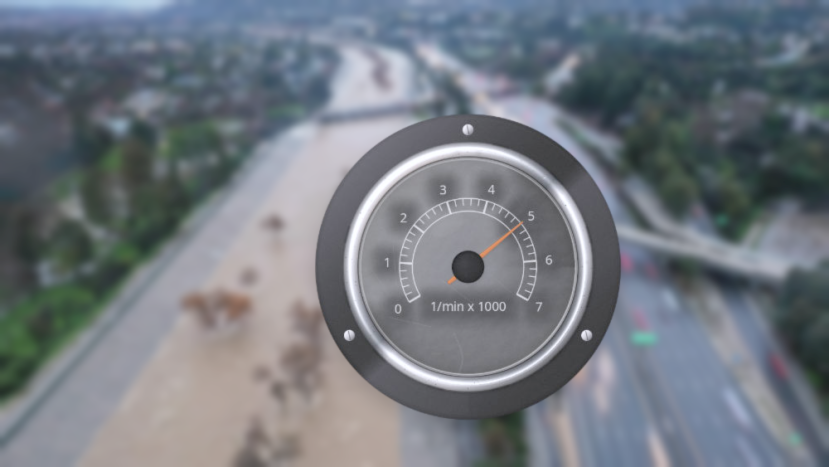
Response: 5000 (rpm)
